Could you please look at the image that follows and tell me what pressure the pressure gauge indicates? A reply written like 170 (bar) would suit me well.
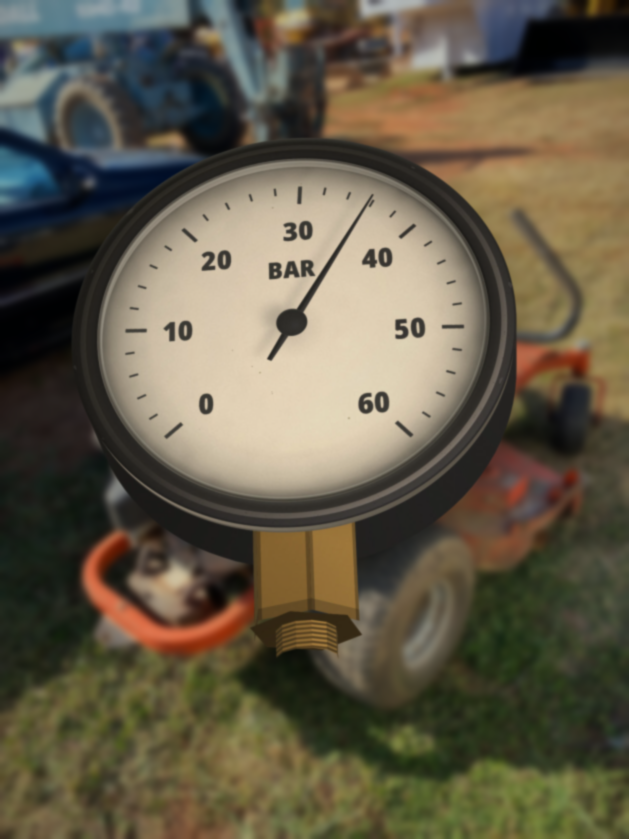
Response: 36 (bar)
